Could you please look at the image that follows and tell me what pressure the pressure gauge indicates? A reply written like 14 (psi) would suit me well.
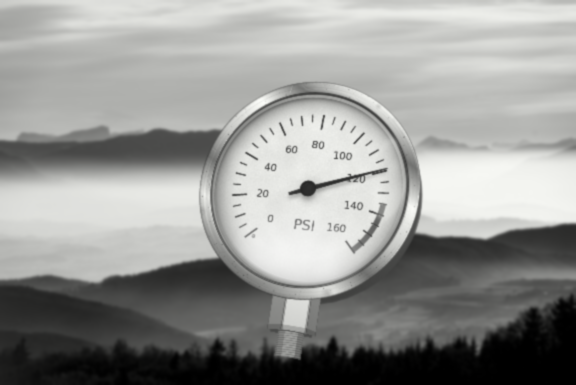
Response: 120 (psi)
